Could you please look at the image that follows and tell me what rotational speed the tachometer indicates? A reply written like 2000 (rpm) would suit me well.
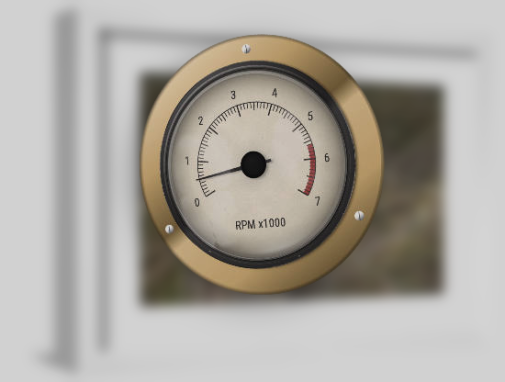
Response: 500 (rpm)
